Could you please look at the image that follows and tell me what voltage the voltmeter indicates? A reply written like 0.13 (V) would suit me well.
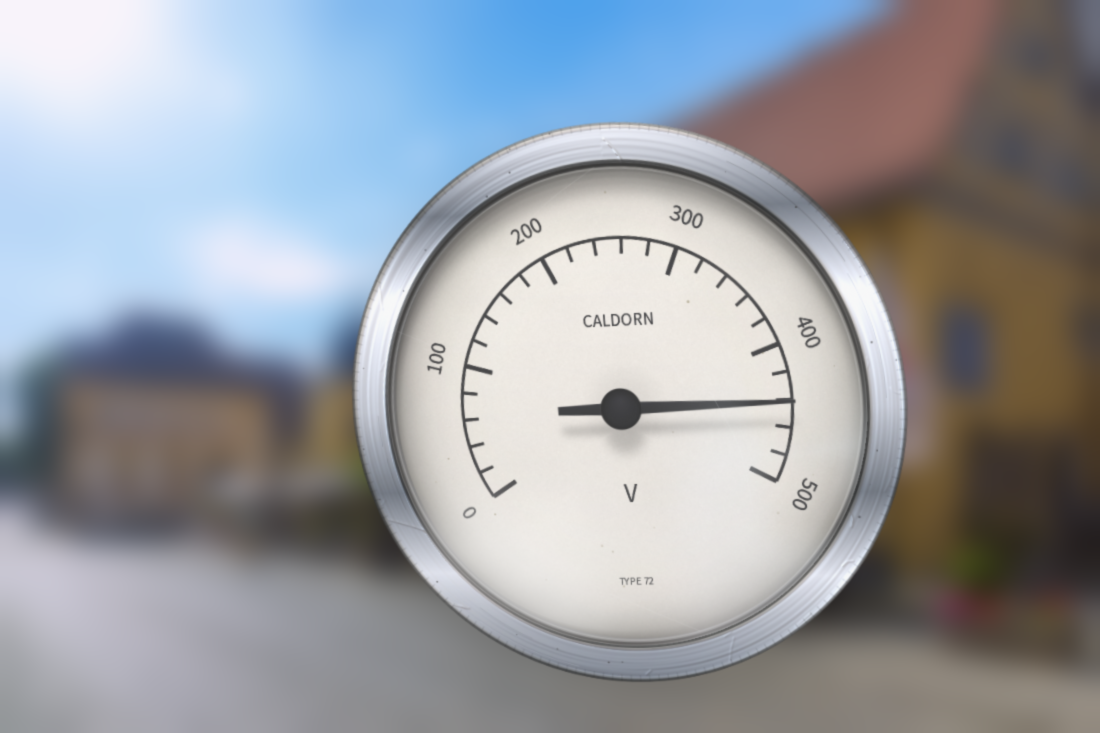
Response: 440 (V)
